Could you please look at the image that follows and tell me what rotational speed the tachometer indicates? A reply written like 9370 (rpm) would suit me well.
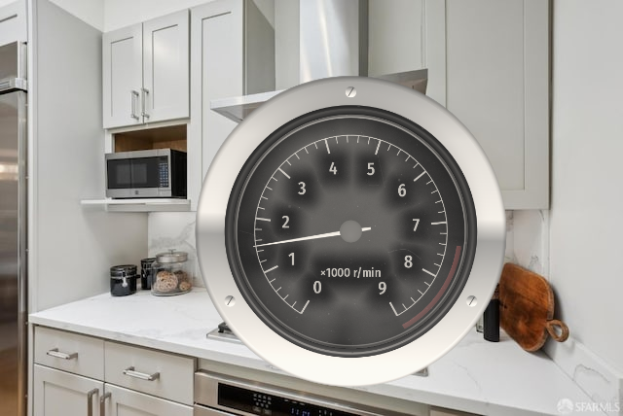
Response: 1500 (rpm)
